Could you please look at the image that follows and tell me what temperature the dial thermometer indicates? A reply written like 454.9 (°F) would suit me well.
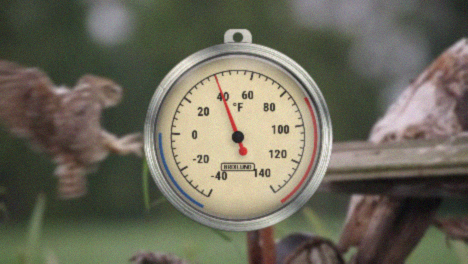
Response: 40 (°F)
